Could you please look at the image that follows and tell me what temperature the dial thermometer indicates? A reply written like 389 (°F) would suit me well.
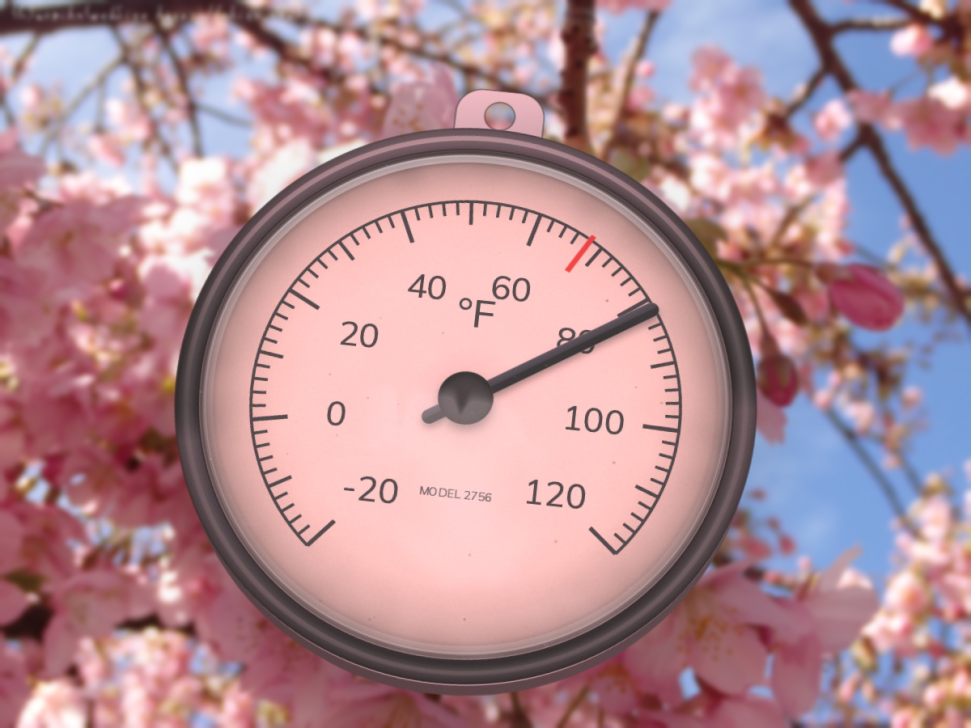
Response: 82 (°F)
